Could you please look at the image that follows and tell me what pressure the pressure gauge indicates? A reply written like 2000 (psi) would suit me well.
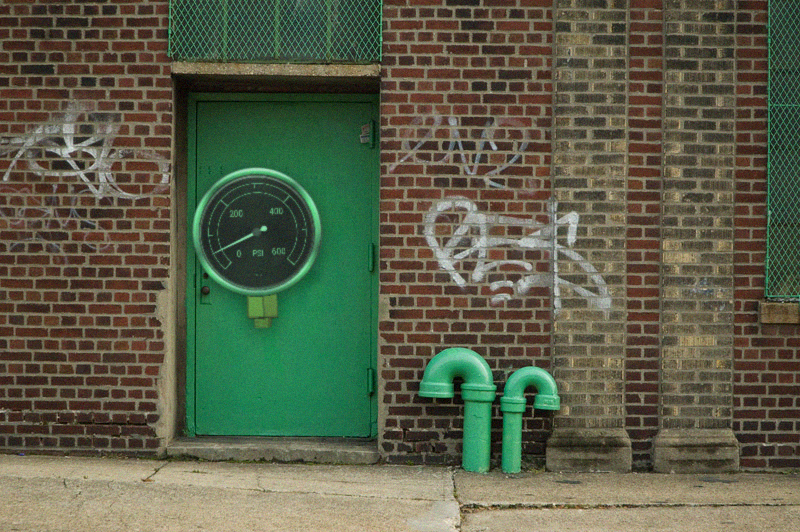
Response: 50 (psi)
